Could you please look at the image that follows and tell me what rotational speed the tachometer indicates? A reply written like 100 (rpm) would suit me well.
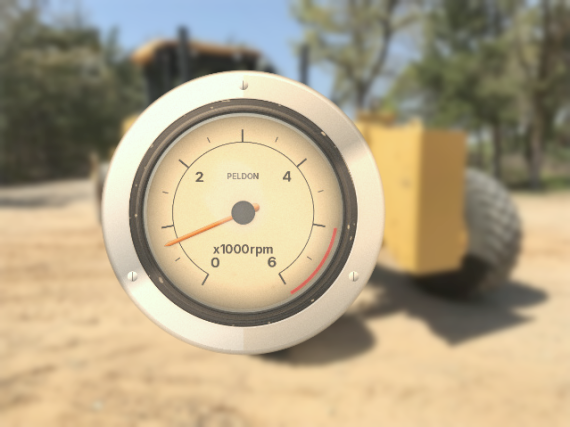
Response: 750 (rpm)
